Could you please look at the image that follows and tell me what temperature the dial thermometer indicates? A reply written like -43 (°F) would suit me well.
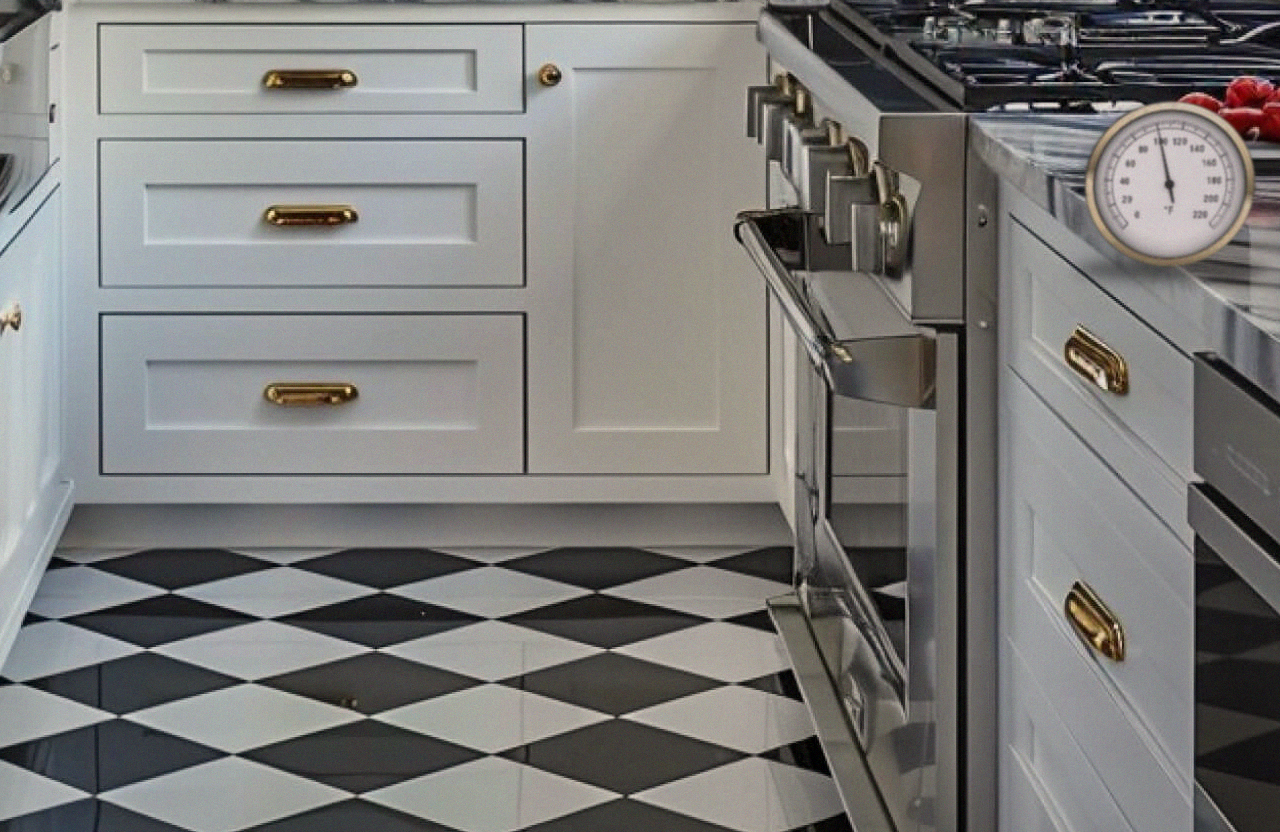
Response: 100 (°F)
